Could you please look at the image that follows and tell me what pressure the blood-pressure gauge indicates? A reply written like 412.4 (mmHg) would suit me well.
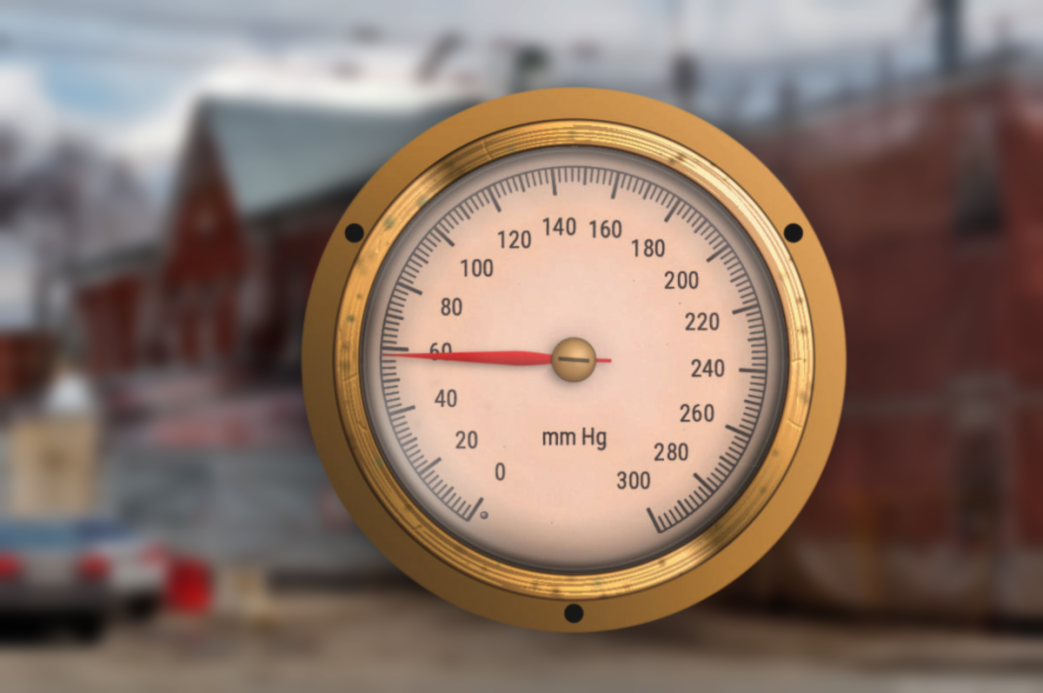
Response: 58 (mmHg)
